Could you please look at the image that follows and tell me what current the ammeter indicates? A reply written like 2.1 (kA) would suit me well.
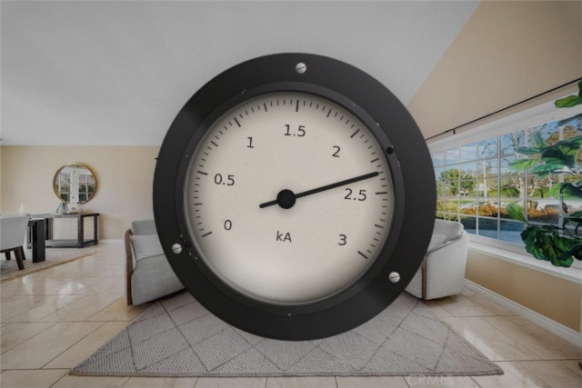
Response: 2.35 (kA)
